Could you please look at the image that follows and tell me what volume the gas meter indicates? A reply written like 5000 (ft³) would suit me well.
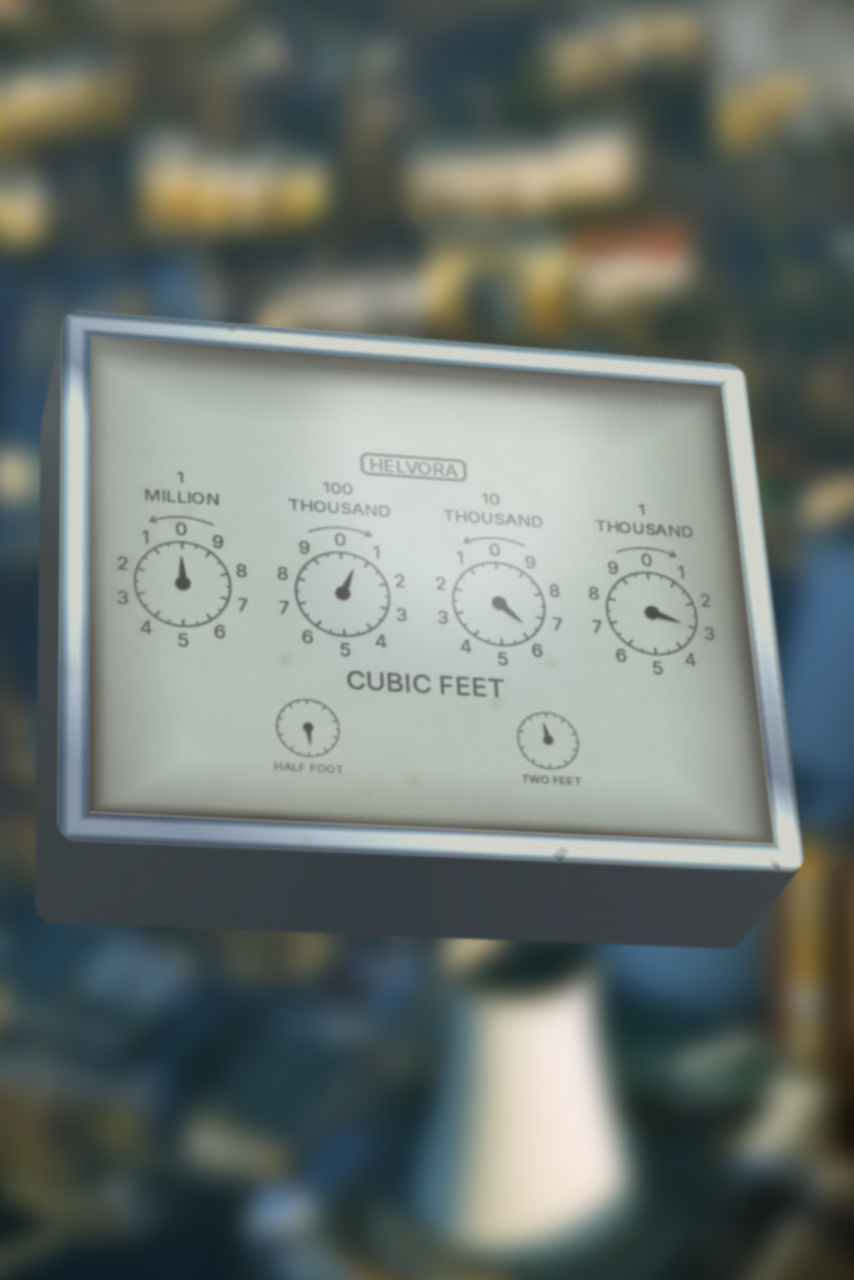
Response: 6300 (ft³)
